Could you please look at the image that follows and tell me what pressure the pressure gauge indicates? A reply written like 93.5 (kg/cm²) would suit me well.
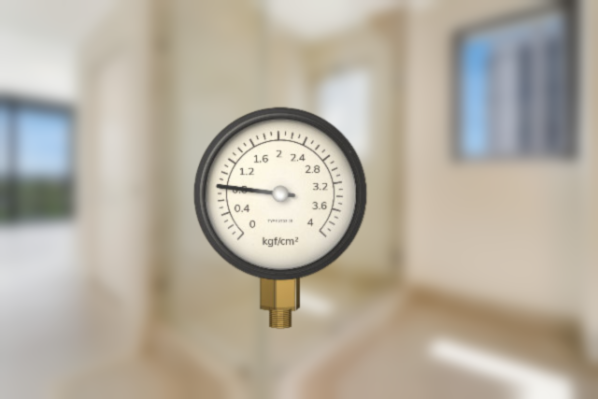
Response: 0.8 (kg/cm²)
